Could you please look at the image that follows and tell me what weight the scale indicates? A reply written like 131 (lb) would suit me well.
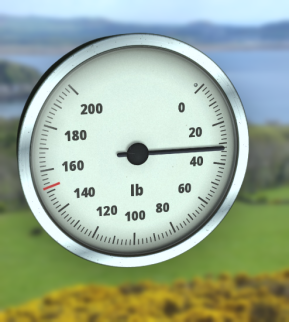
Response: 32 (lb)
